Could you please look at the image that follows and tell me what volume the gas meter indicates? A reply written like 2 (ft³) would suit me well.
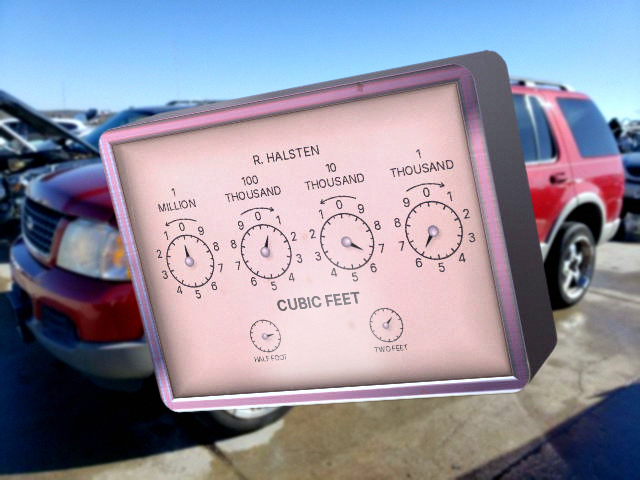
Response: 6600 (ft³)
